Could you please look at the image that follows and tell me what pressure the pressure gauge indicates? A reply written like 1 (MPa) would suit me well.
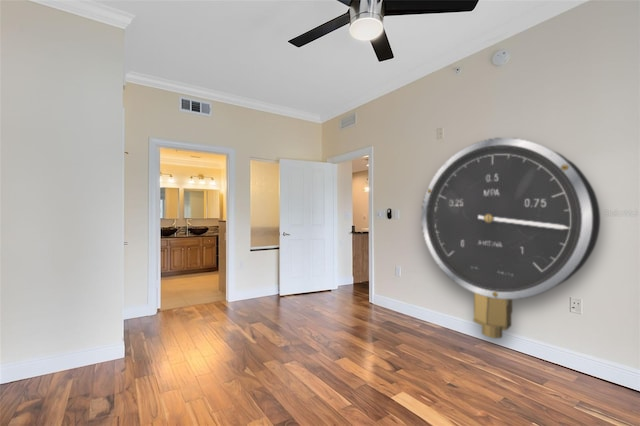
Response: 0.85 (MPa)
